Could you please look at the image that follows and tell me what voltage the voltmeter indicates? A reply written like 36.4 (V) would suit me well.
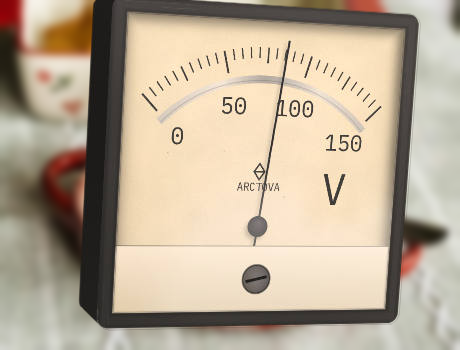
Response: 85 (V)
